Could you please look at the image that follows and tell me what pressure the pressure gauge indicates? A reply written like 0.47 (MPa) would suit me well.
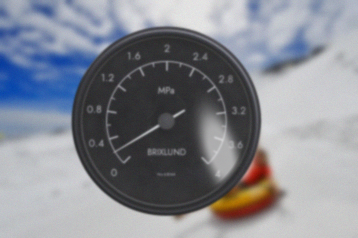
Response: 0.2 (MPa)
